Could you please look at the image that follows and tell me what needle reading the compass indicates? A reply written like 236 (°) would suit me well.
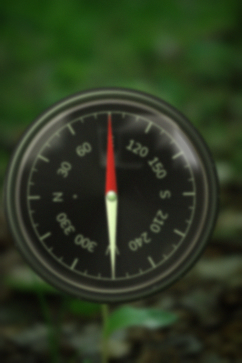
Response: 90 (°)
